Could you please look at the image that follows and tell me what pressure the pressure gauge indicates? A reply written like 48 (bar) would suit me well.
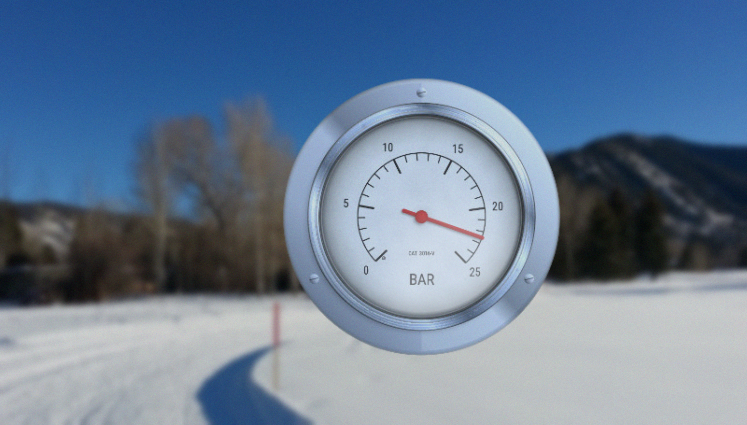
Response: 22.5 (bar)
